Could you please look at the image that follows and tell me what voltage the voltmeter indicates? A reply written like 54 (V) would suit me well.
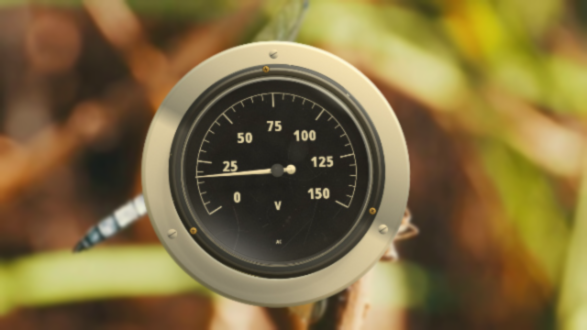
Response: 17.5 (V)
